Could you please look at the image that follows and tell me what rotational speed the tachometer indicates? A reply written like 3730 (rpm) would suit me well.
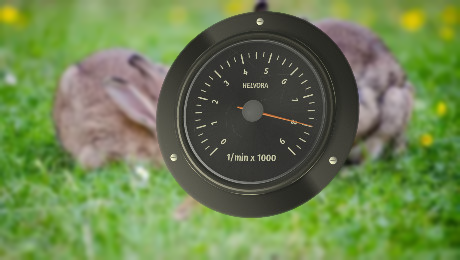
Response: 8000 (rpm)
